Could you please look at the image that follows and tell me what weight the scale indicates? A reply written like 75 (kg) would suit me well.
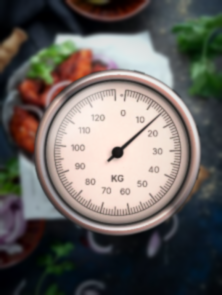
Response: 15 (kg)
